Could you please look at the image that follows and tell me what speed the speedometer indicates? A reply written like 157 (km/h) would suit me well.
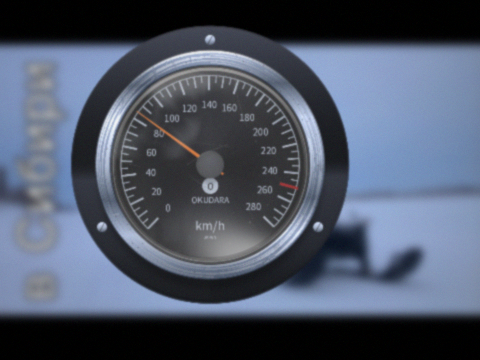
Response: 85 (km/h)
